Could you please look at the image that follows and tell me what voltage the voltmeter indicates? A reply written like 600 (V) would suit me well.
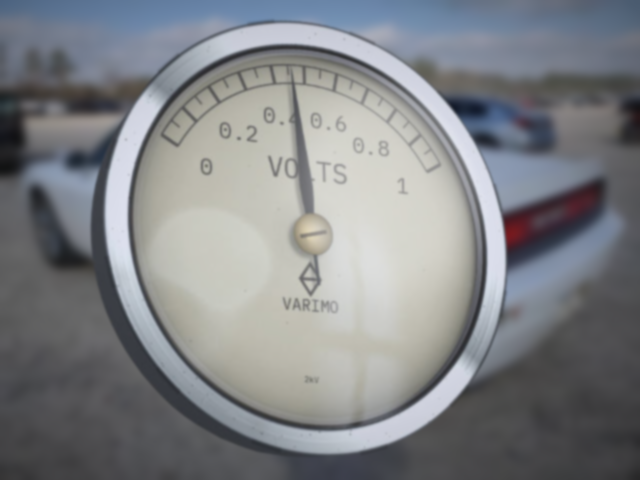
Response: 0.45 (V)
